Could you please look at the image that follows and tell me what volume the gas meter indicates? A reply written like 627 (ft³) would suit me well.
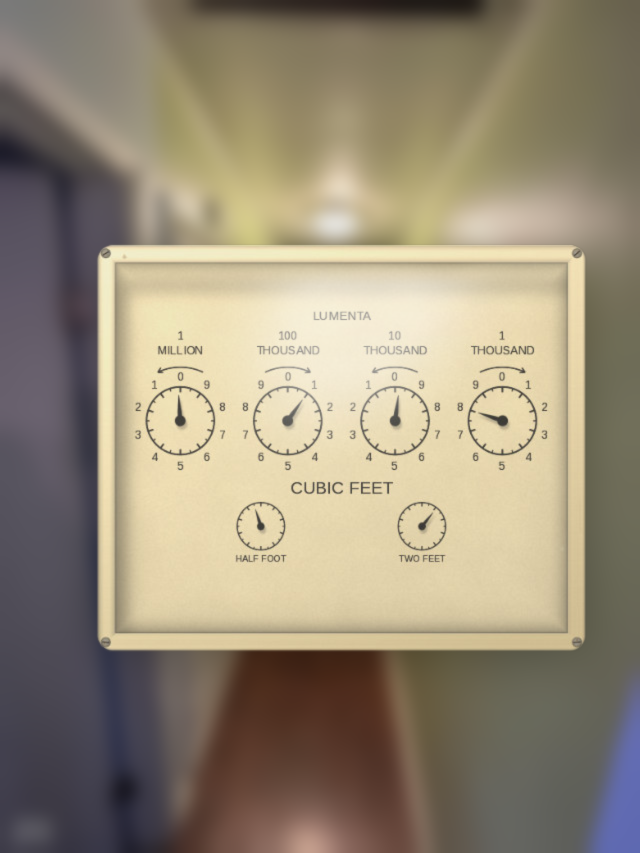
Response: 9800 (ft³)
